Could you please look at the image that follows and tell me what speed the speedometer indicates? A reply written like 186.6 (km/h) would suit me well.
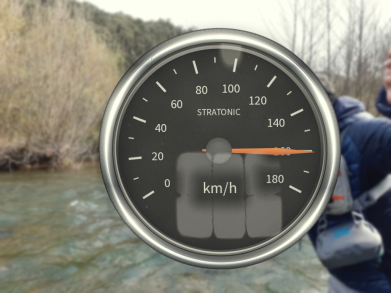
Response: 160 (km/h)
